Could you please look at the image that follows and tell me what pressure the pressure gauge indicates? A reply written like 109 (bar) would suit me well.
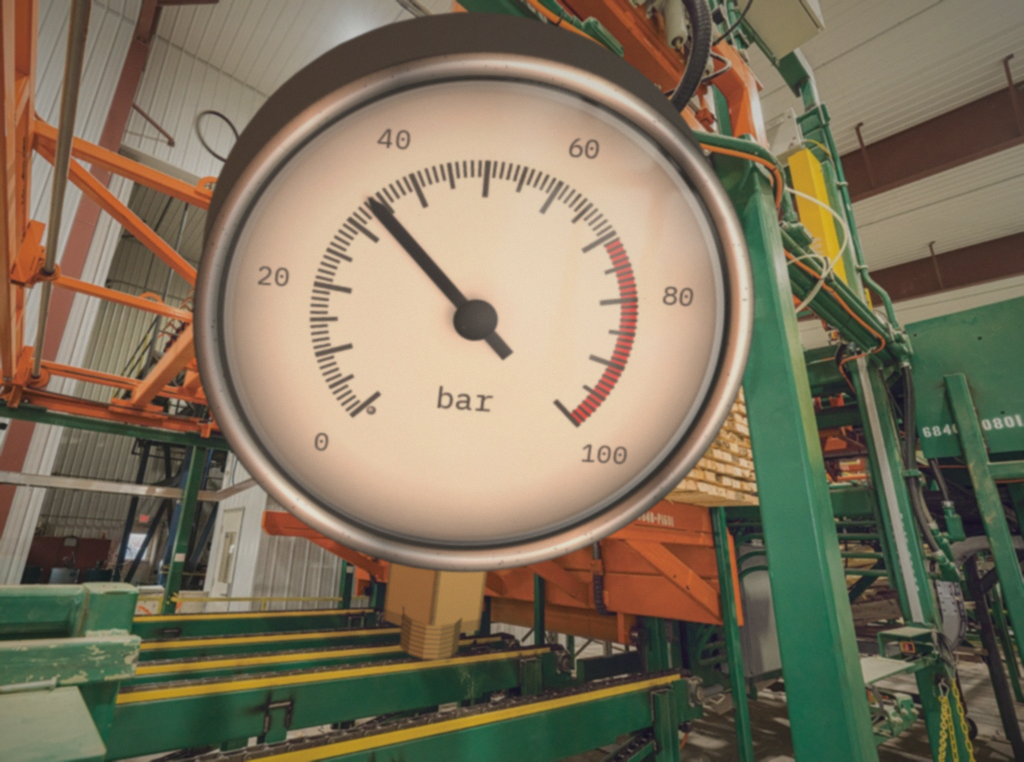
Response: 34 (bar)
